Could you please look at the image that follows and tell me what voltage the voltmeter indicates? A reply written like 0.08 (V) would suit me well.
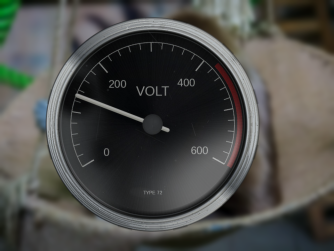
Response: 130 (V)
